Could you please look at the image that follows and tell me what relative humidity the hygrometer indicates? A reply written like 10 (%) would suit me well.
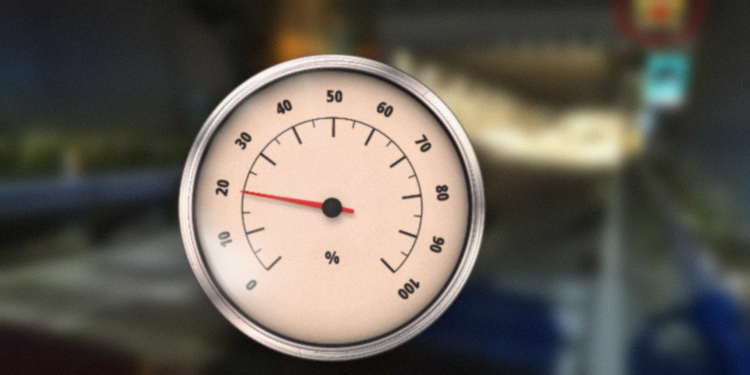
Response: 20 (%)
